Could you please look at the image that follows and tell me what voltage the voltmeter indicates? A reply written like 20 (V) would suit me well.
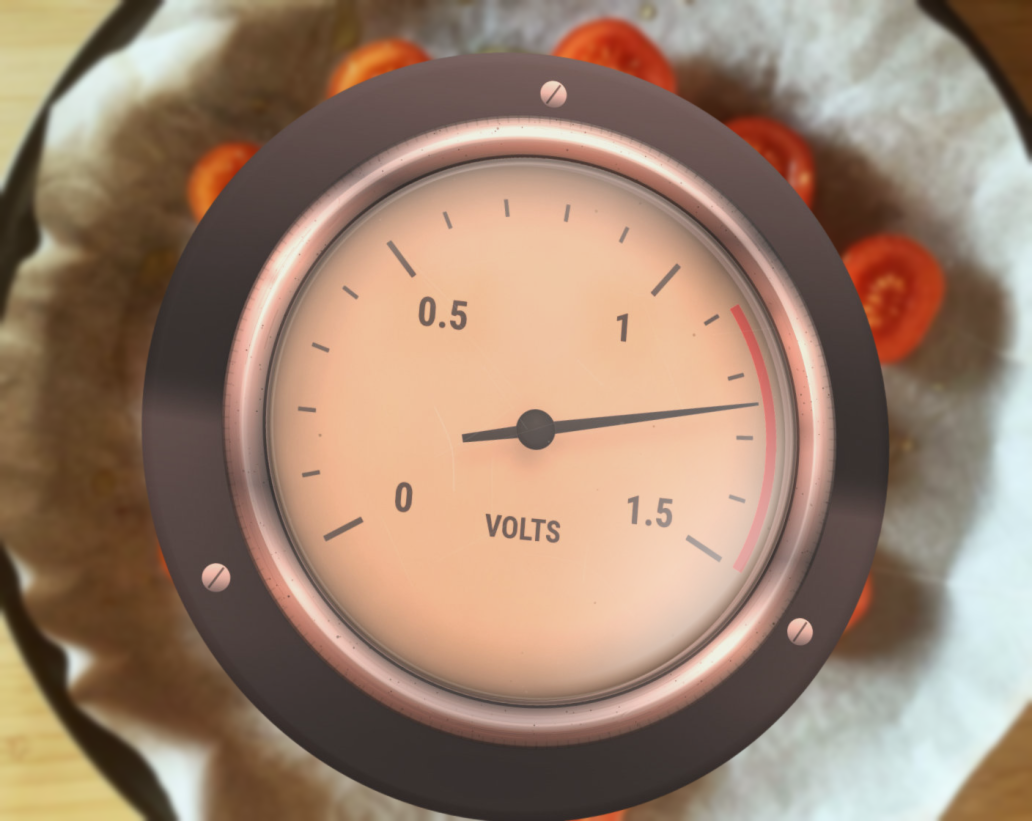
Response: 1.25 (V)
